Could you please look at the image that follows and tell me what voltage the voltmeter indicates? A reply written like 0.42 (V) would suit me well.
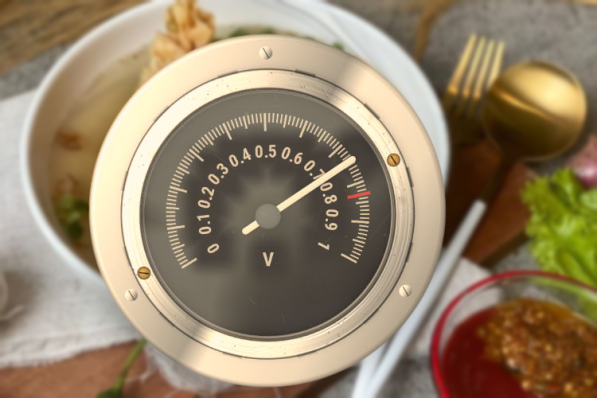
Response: 0.74 (V)
